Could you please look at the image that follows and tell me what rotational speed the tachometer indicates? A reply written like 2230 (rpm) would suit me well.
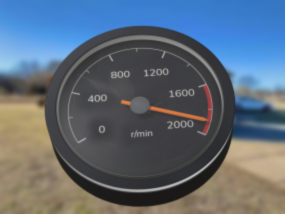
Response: 1900 (rpm)
